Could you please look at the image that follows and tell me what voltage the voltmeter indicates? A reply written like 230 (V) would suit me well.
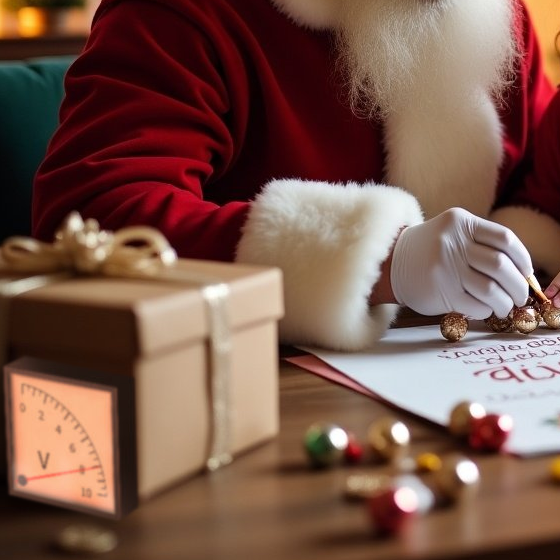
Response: 8 (V)
